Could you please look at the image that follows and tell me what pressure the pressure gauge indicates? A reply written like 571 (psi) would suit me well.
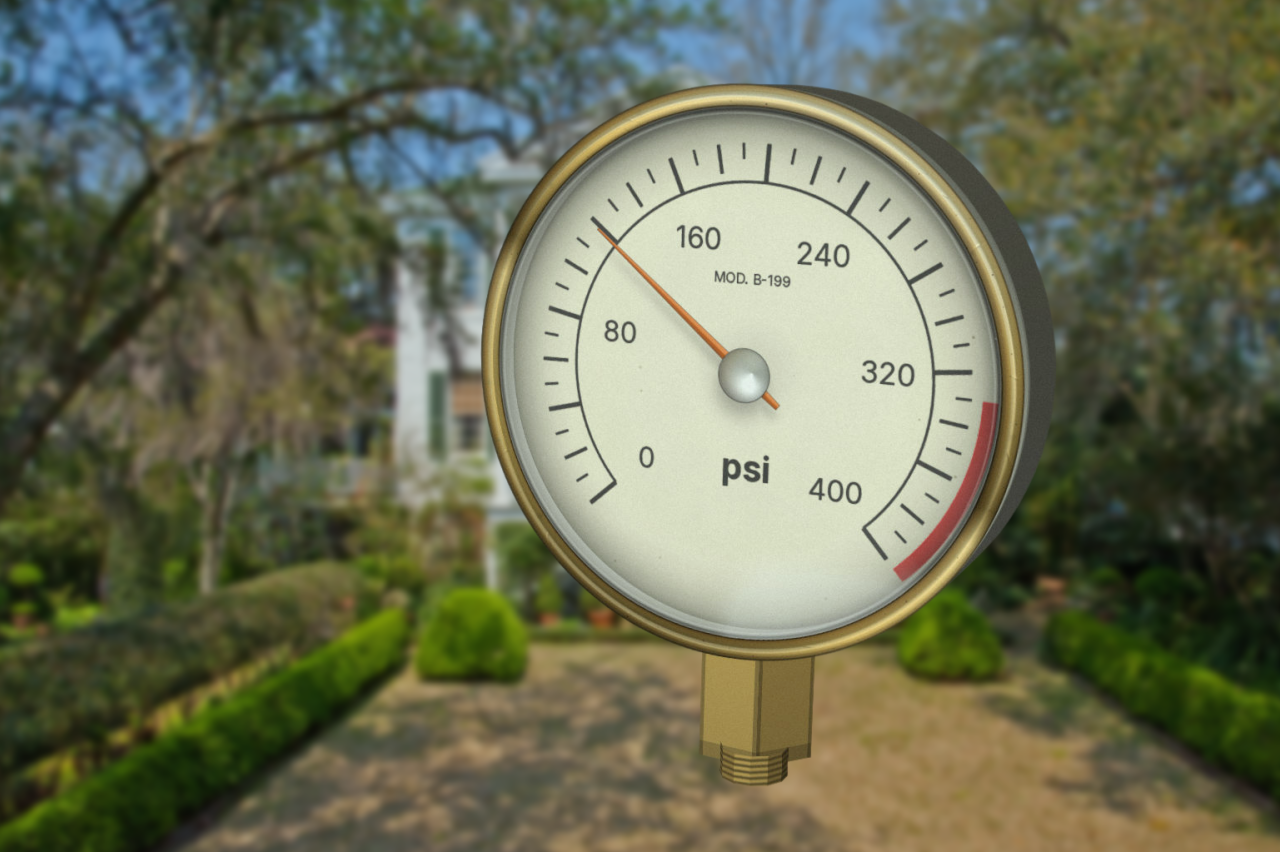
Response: 120 (psi)
